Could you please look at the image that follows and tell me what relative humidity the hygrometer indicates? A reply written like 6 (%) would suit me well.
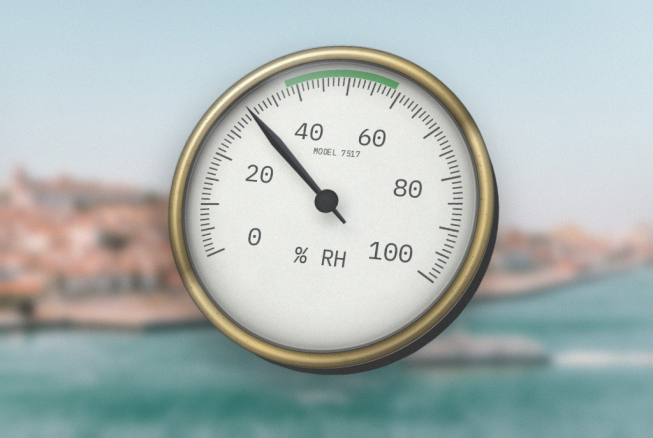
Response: 30 (%)
